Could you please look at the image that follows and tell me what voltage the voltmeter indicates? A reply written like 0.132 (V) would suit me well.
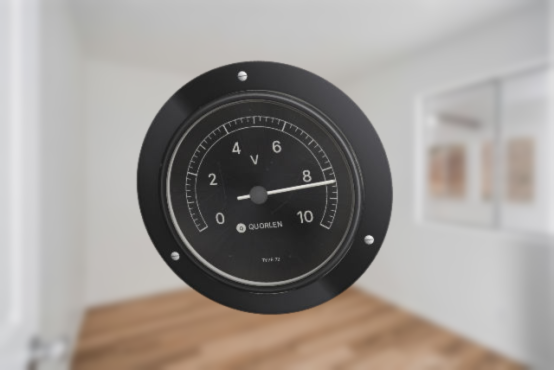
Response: 8.4 (V)
